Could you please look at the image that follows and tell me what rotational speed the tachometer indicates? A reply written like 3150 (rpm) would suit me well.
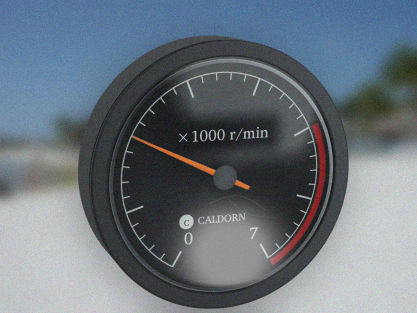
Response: 2000 (rpm)
